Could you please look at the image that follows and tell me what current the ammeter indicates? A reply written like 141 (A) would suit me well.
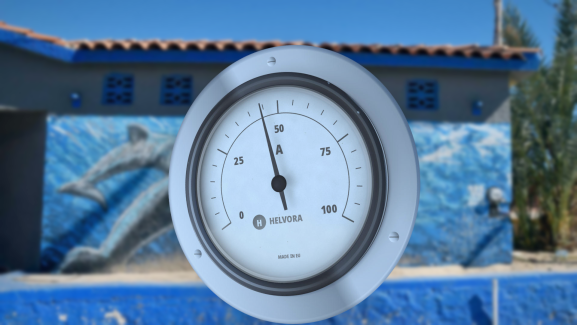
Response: 45 (A)
